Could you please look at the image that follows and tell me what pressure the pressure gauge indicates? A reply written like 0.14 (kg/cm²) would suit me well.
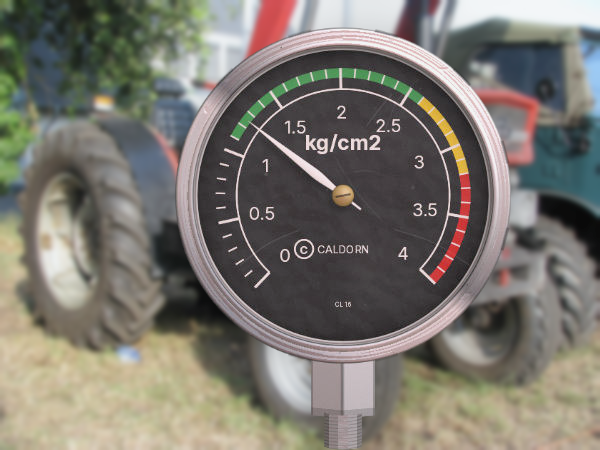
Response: 1.25 (kg/cm²)
